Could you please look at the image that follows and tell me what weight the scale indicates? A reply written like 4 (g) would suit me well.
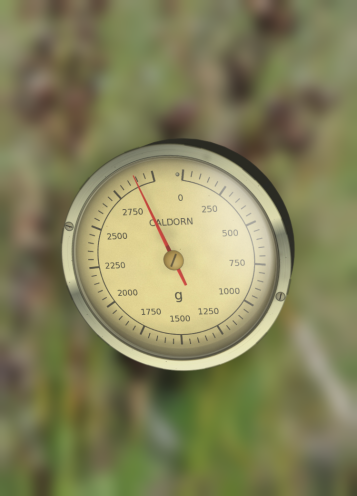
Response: 2900 (g)
